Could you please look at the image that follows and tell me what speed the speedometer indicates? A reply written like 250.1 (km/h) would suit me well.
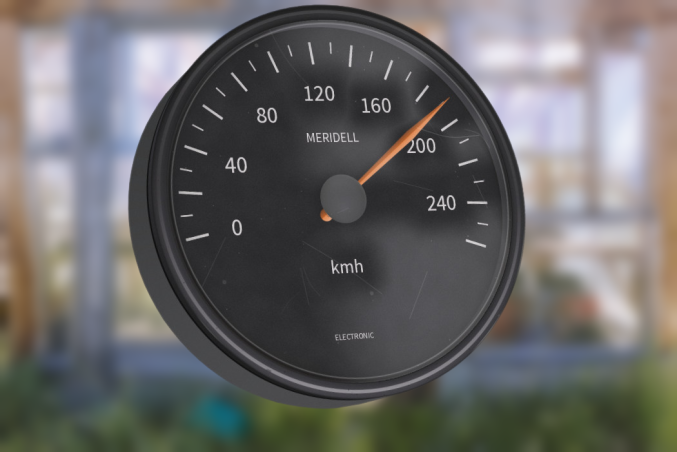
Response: 190 (km/h)
